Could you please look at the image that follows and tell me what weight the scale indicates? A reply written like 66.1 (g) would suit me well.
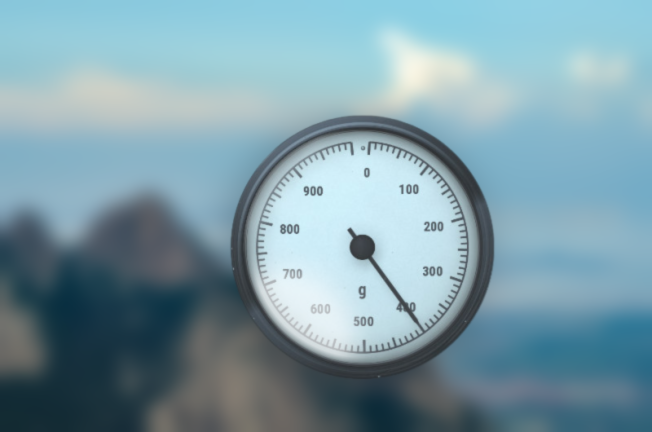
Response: 400 (g)
